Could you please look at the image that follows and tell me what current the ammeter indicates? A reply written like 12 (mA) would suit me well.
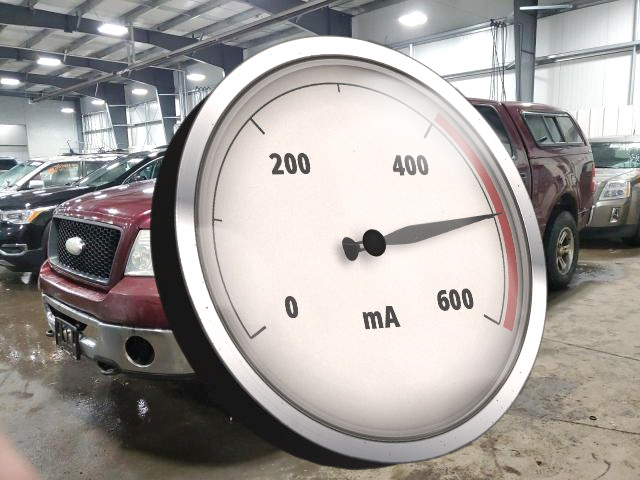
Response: 500 (mA)
